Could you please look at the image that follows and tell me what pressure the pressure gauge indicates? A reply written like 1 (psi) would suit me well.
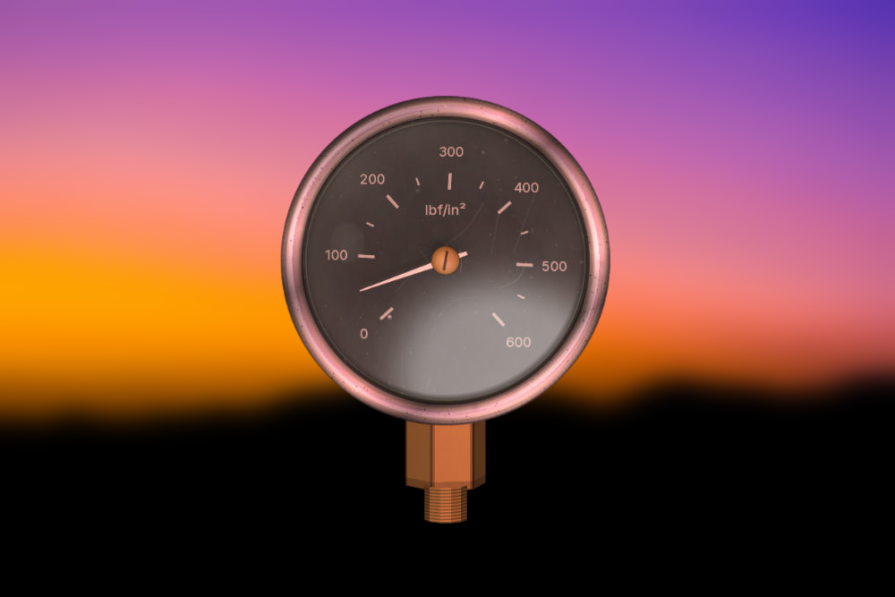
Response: 50 (psi)
